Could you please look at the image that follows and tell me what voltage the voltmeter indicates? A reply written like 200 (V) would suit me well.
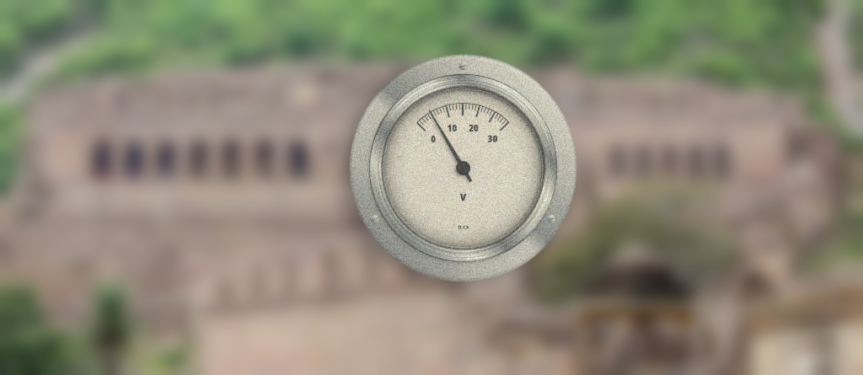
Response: 5 (V)
